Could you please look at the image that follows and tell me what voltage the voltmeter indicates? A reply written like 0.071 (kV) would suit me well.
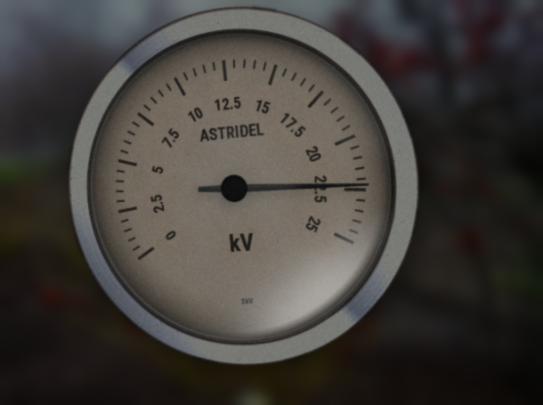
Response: 22.25 (kV)
